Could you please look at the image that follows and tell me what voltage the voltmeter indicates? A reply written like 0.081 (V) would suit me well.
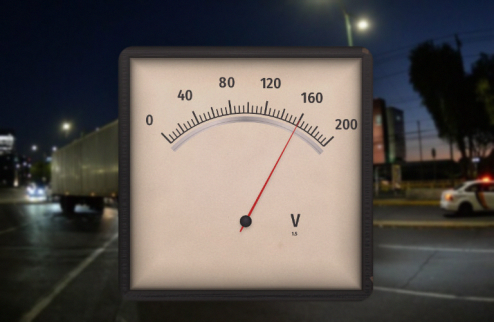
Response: 160 (V)
